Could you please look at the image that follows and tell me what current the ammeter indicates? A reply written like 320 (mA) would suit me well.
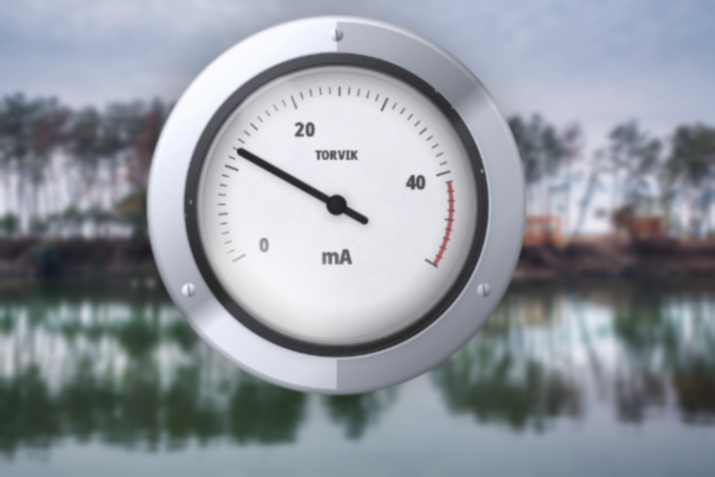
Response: 12 (mA)
